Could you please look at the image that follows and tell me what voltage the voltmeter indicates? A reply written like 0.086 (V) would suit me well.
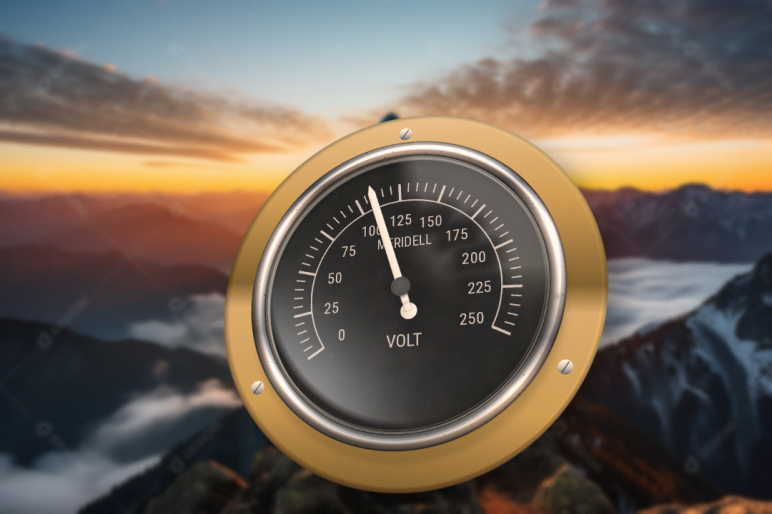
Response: 110 (V)
